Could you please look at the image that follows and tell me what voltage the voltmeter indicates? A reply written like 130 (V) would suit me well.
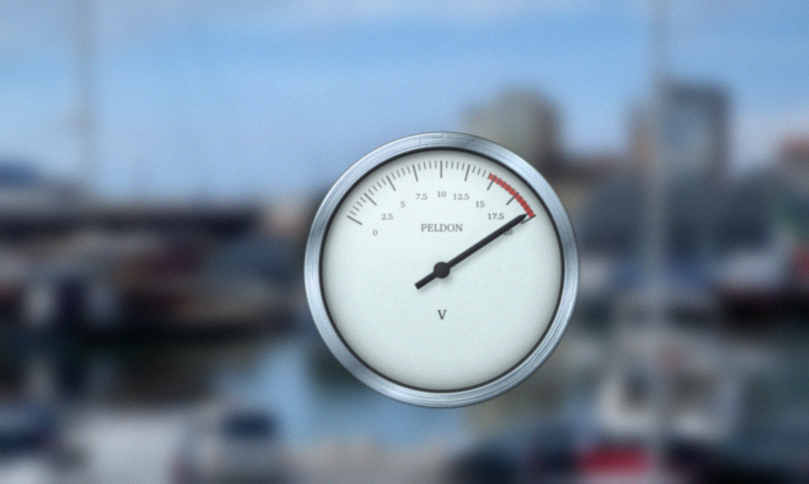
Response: 19.5 (V)
